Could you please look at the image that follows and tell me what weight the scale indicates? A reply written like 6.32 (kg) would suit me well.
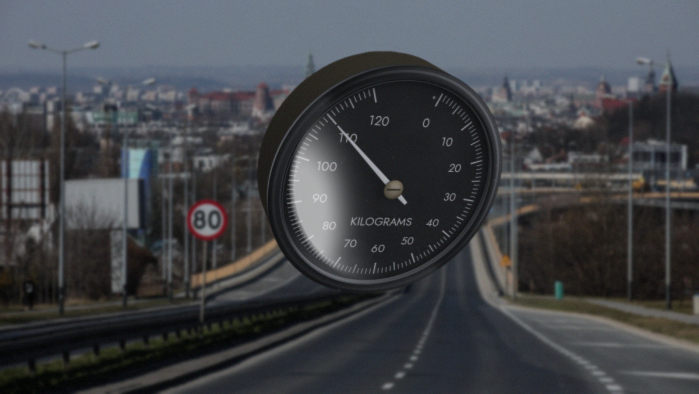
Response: 110 (kg)
